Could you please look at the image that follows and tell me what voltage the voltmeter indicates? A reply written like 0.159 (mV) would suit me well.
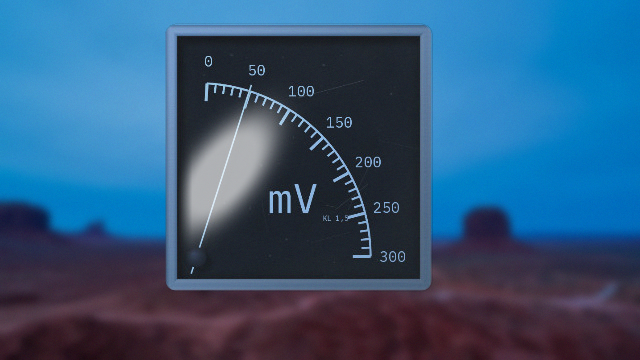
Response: 50 (mV)
